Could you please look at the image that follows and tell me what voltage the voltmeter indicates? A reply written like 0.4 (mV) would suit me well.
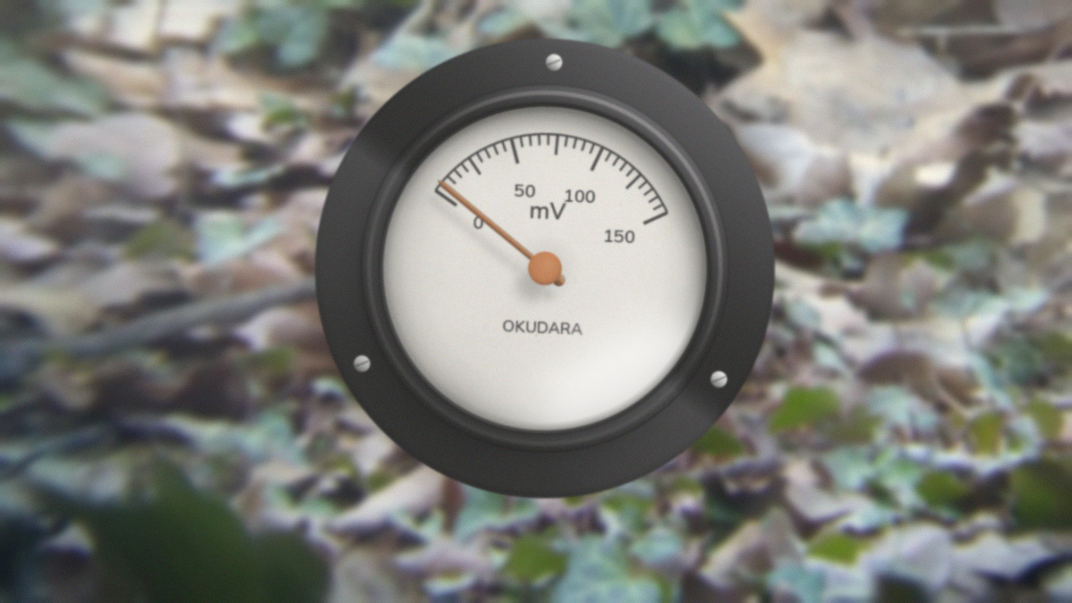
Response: 5 (mV)
